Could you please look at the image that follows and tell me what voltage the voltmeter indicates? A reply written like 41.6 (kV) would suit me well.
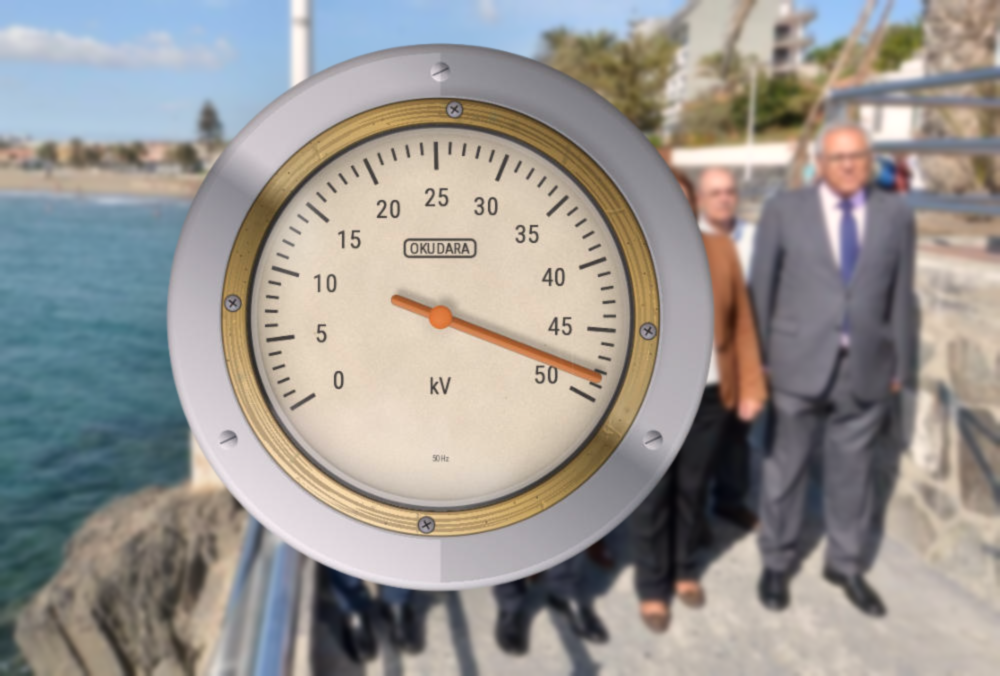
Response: 48.5 (kV)
